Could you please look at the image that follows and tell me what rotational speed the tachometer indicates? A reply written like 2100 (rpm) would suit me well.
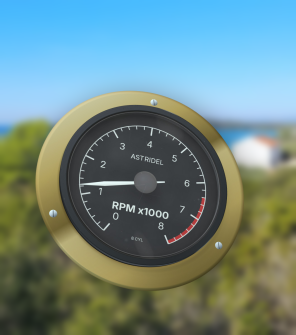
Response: 1200 (rpm)
